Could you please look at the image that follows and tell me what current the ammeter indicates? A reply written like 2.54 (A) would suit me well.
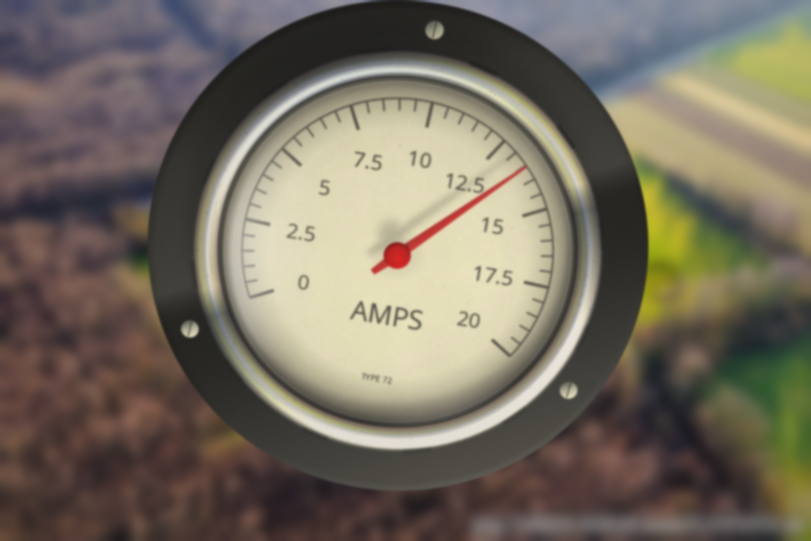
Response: 13.5 (A)
